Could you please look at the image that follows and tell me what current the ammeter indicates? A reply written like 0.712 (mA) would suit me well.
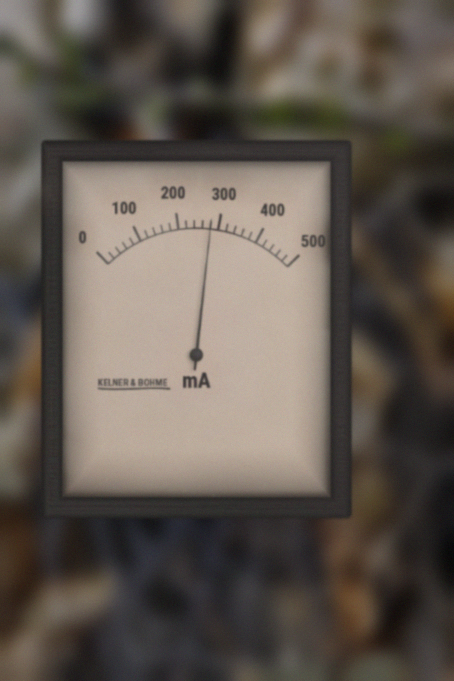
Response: 280 (mA)
